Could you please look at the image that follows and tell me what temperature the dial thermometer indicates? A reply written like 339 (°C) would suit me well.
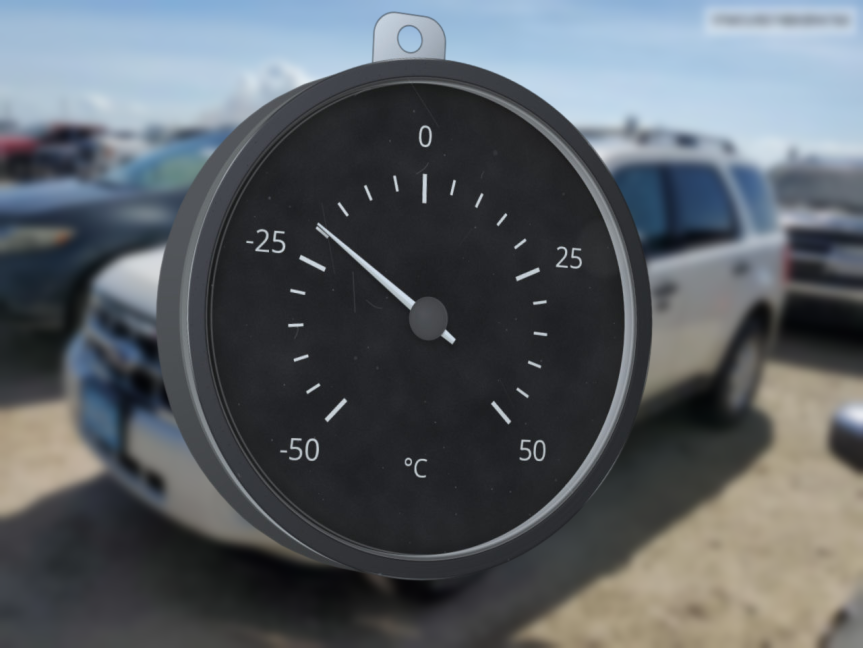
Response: -20 (°C)
